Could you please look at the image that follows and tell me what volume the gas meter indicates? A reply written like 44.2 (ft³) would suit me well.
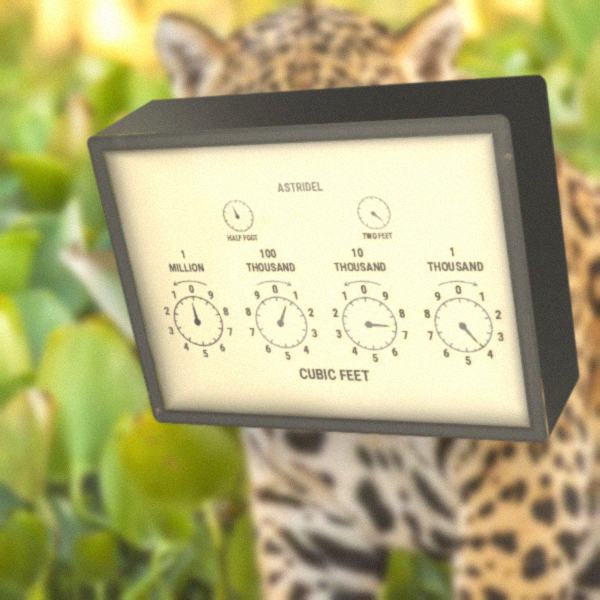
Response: 7400 (ft³)
